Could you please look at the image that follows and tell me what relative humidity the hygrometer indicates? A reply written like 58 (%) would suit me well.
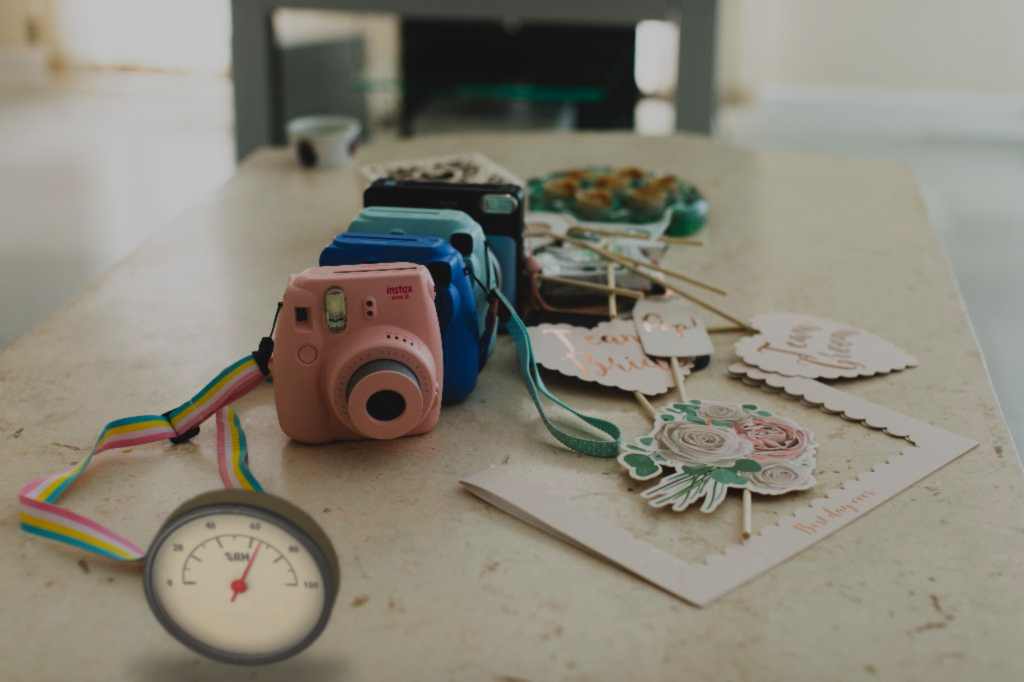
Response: 65 (%)
